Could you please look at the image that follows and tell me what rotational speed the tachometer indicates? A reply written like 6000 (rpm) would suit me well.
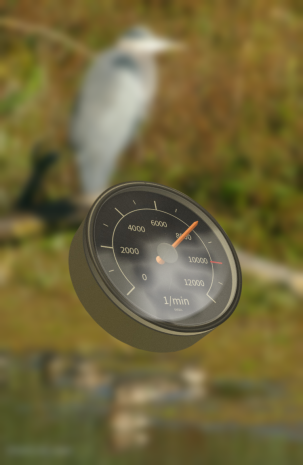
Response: 8000 (rpm)
